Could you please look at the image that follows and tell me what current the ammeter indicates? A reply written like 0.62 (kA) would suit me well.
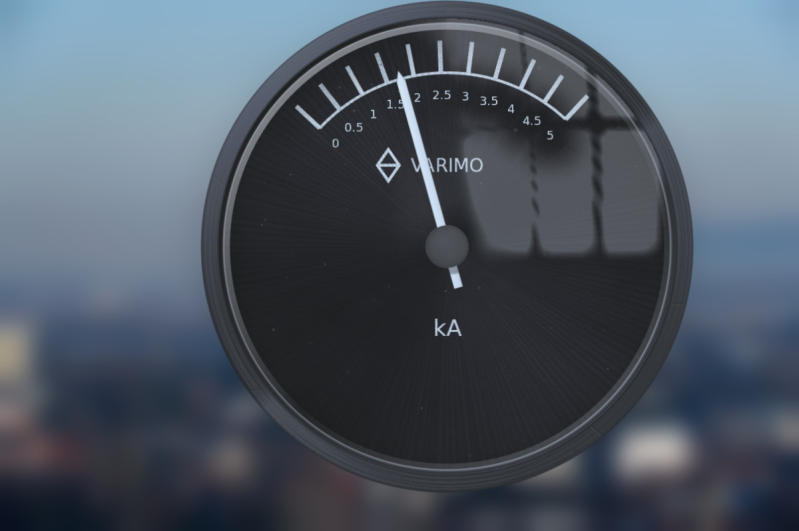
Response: 1.75 (kA)
